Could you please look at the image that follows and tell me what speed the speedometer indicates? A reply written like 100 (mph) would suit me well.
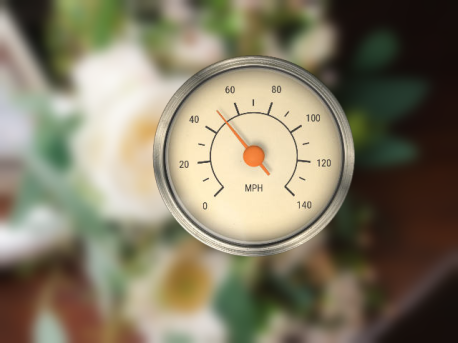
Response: 50 (mph)
